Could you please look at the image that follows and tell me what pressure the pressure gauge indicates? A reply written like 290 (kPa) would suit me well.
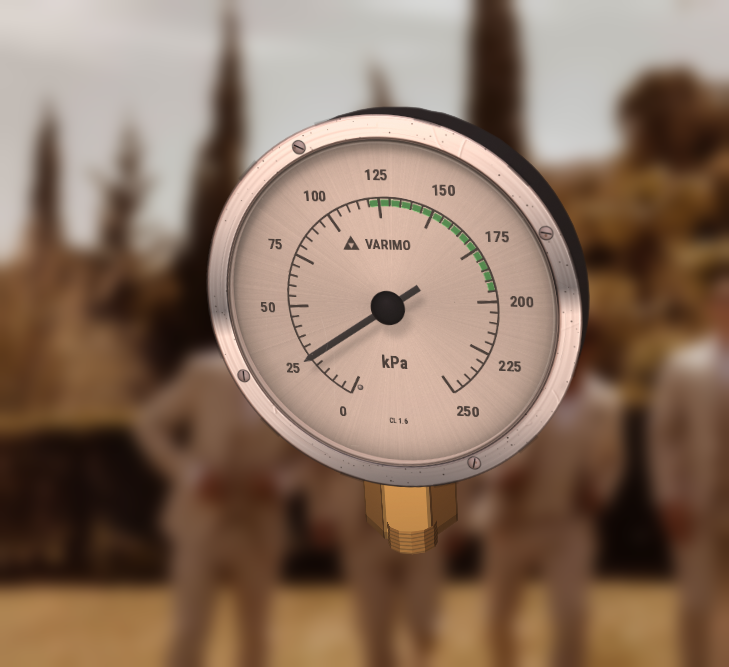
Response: 25 (kPa)
